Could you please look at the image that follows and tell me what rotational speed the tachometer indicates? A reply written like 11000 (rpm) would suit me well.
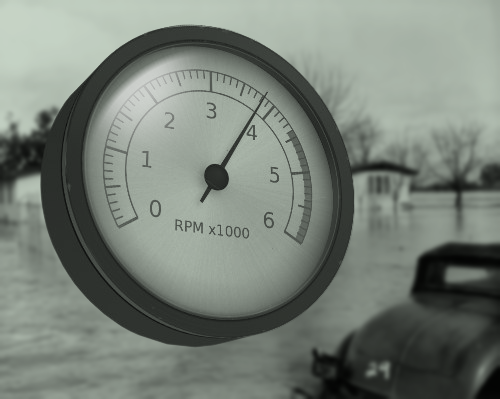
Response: 3800 (rpm)
